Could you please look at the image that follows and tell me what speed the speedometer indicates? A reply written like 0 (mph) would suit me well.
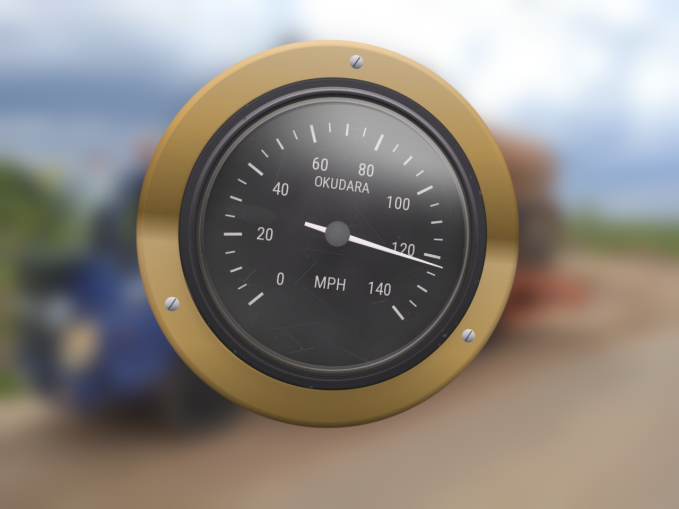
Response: 122.5 (mph)
